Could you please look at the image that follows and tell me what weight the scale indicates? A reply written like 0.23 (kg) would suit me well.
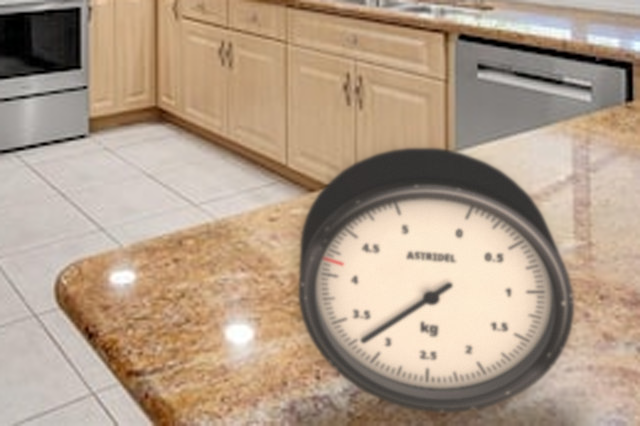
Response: 3.25 (kg)
